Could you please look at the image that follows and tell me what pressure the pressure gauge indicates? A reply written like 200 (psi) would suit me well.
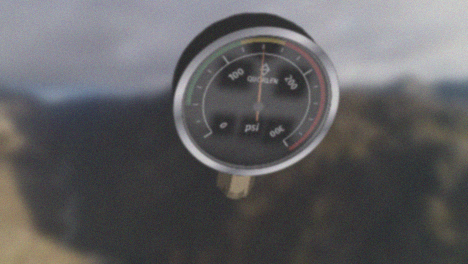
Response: 140 (psi)
